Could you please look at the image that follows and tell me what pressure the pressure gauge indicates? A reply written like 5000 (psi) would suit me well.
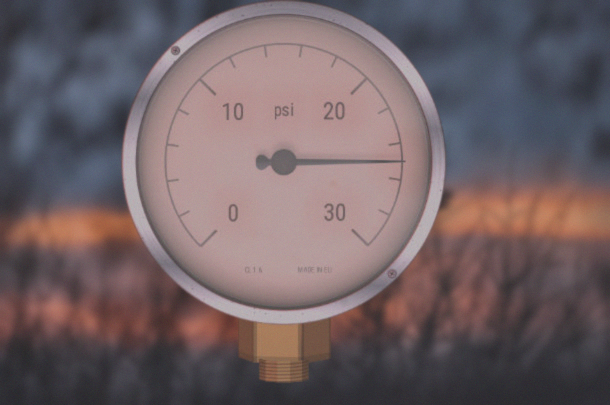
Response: 25 (psi)
